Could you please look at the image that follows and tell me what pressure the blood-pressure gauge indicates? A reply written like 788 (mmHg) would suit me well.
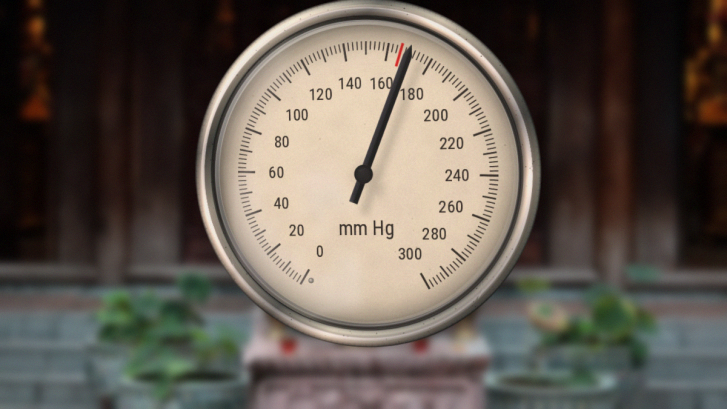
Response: 170 (mmHg)
